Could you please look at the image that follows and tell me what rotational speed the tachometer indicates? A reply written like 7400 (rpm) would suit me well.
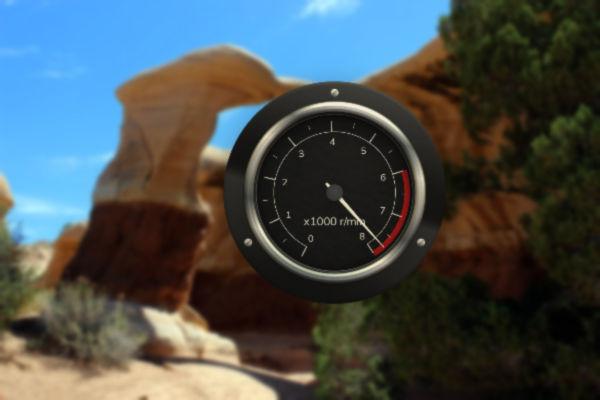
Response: 7750 (rpm)
